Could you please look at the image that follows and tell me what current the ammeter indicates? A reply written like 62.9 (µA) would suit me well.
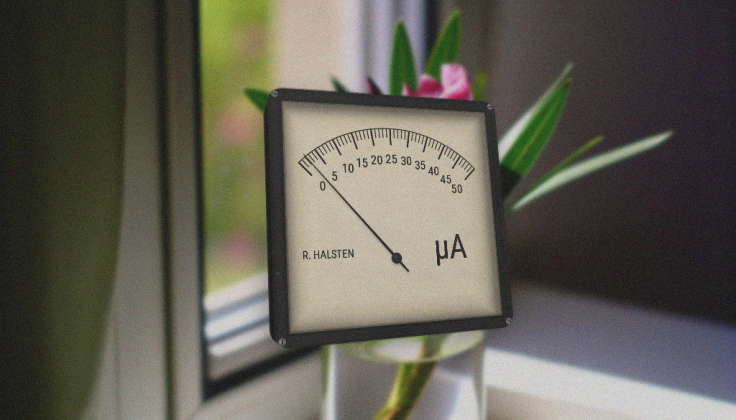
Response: 2 (µA)
